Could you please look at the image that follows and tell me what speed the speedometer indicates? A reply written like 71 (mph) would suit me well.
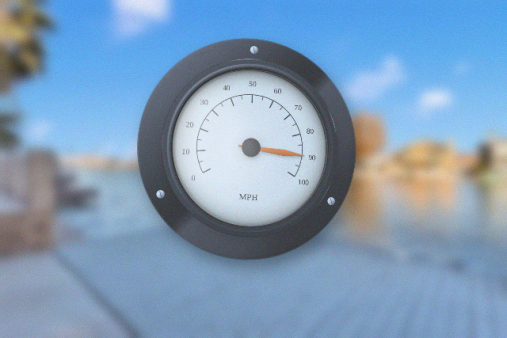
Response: 90 (mph)
